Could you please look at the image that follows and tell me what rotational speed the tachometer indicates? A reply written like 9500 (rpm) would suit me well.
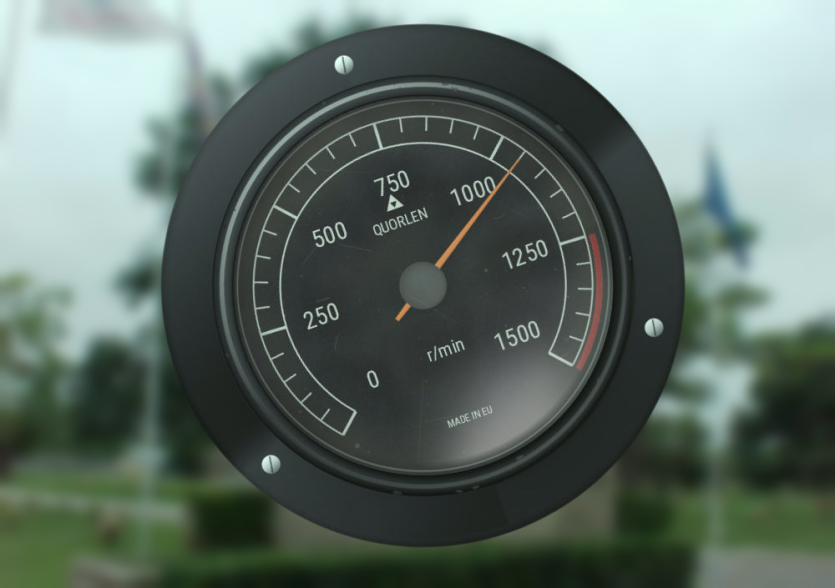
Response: 1050 (rpm)
